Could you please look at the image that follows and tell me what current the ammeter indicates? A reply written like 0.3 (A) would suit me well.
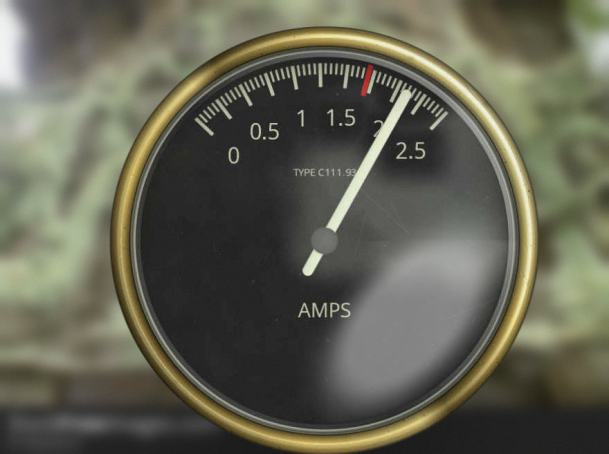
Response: 2.1 (A)
